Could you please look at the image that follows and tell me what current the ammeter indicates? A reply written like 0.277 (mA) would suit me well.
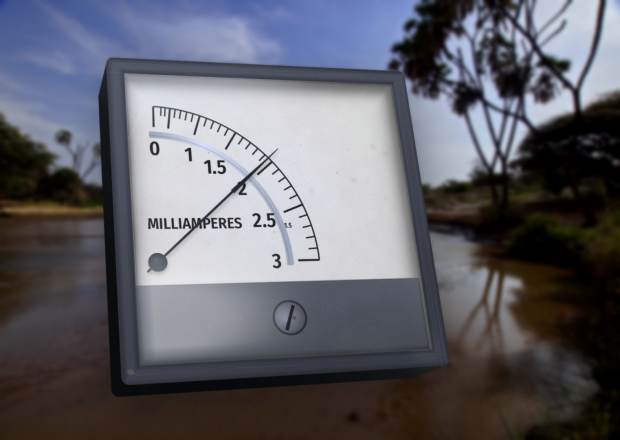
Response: 1.95 (mA)
